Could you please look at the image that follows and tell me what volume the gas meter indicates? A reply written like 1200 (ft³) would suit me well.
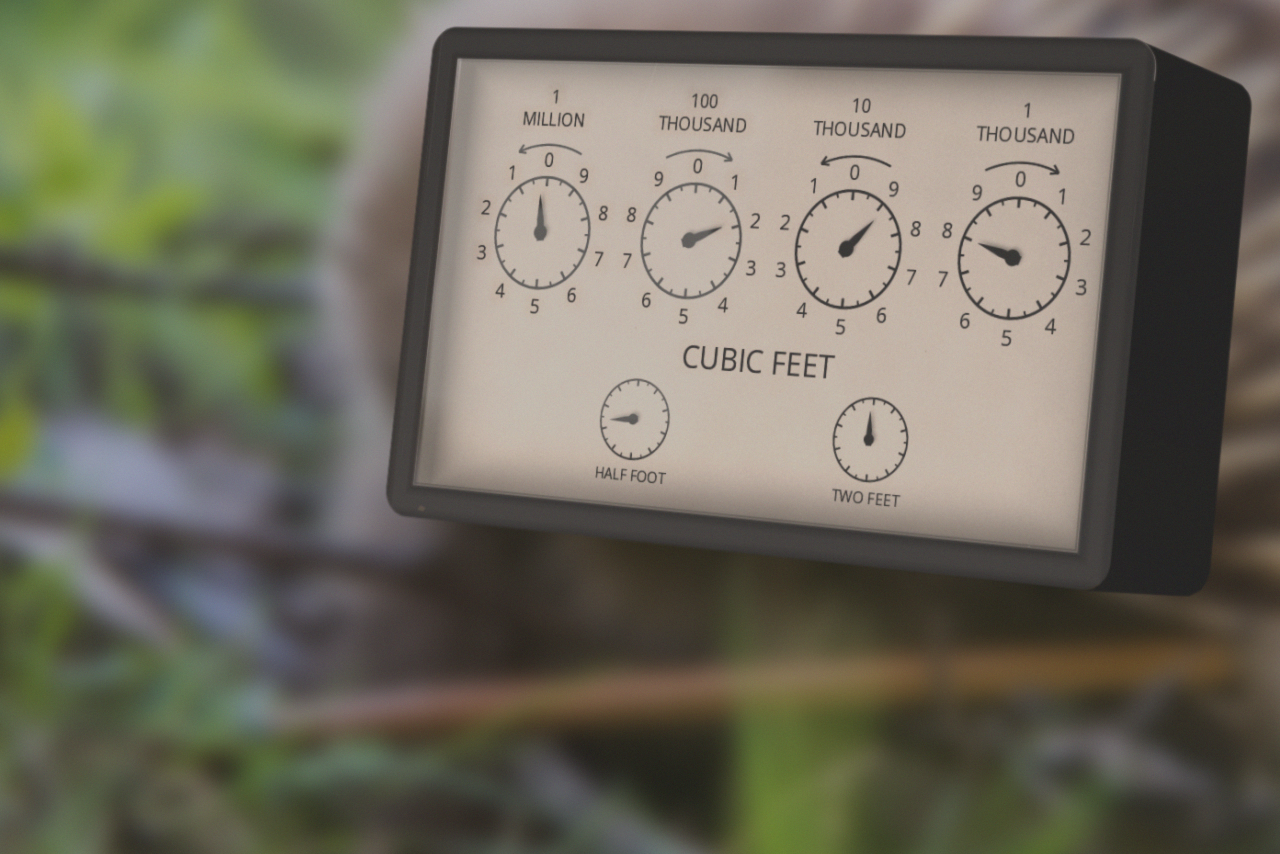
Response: 18800 (ft³)
